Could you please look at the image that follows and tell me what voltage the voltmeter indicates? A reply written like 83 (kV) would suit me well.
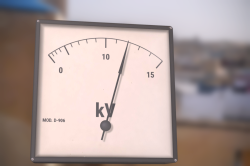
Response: 12 (kV)
